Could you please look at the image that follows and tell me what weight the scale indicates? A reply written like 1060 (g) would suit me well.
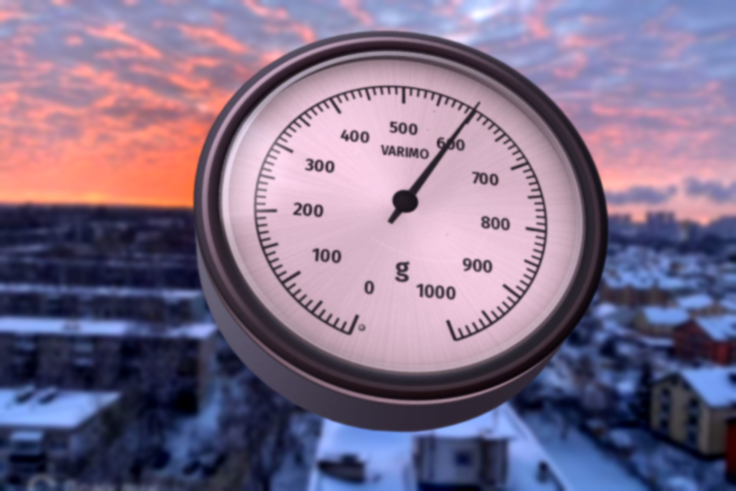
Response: 600 (g)
